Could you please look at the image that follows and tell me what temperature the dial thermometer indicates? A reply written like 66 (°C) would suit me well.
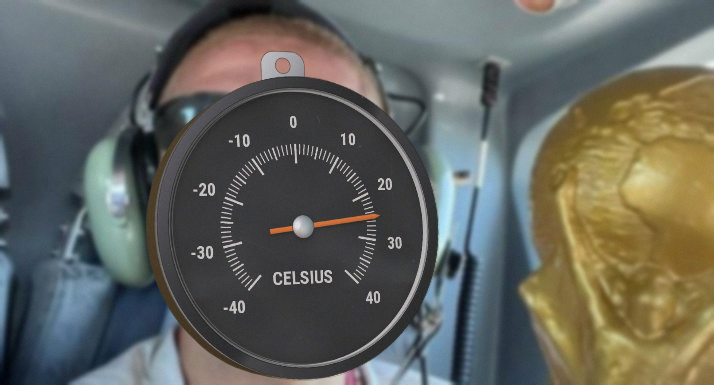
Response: 25 (°C)
